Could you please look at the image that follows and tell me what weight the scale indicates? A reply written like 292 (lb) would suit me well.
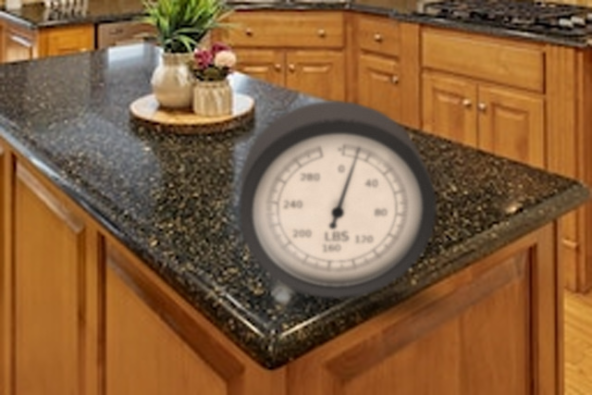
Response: 10 (lb)
